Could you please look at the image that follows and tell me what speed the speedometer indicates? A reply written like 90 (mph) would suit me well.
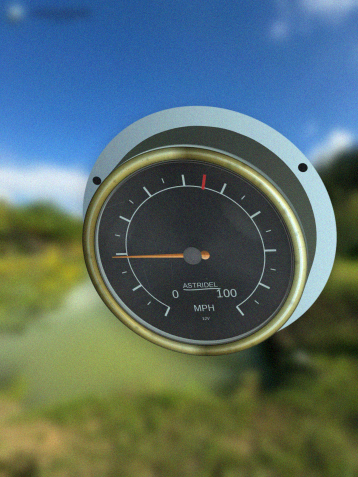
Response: 20 (mph)
